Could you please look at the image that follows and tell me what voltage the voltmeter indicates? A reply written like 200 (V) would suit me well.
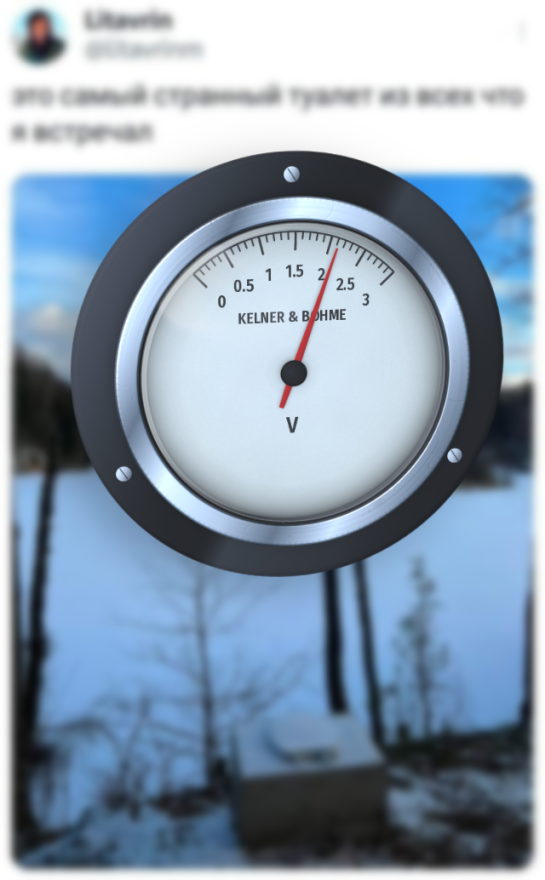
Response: 2.1 (V)
